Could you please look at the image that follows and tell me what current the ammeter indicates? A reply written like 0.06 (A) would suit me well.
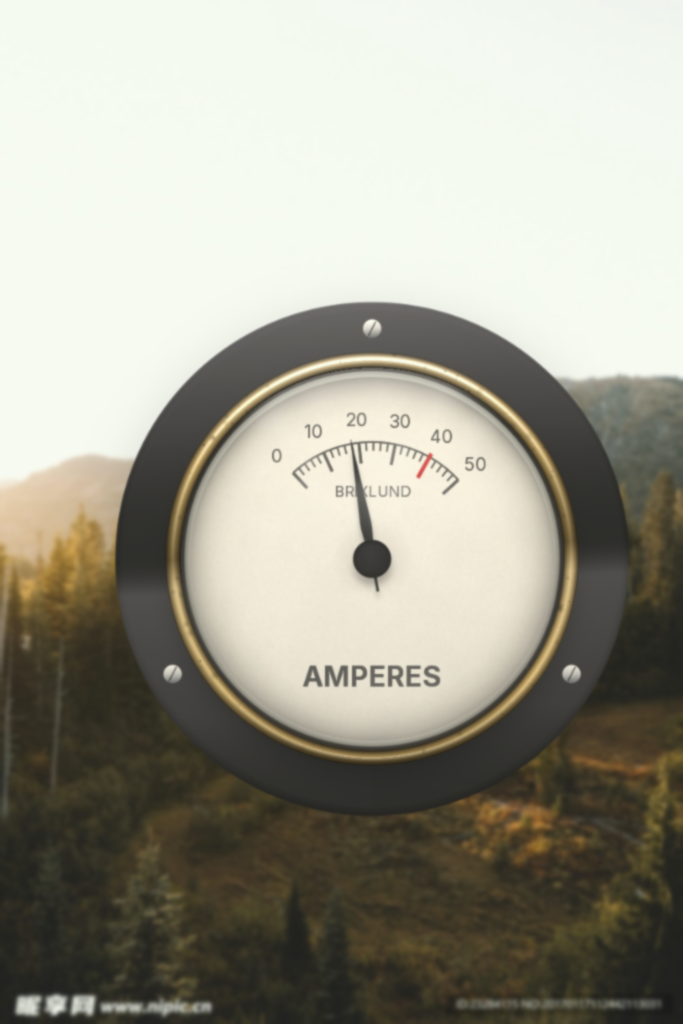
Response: 18 (A)
